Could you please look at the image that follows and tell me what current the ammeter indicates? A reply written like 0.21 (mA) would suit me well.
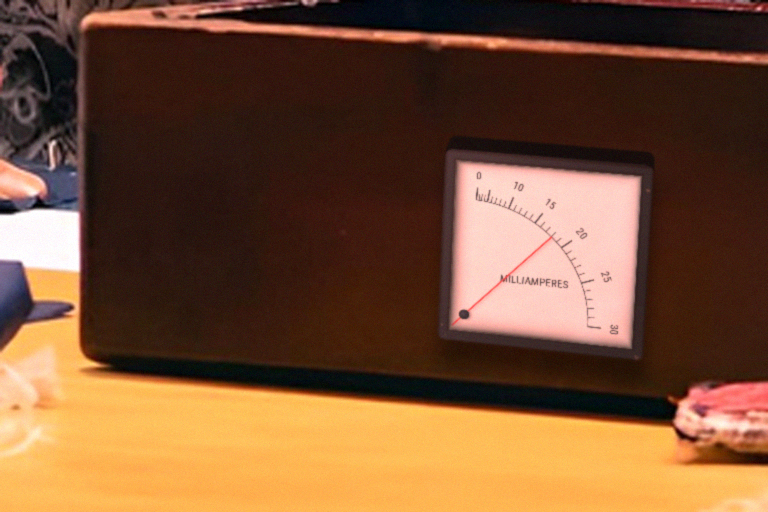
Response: 18 (mA)
